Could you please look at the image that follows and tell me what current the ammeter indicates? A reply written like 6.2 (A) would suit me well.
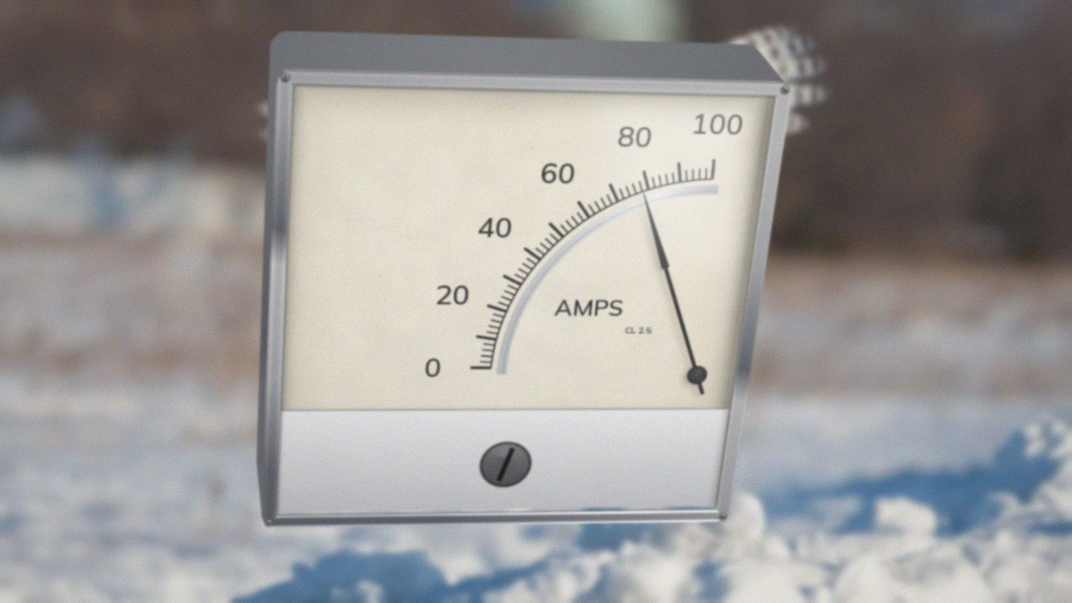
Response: 78 (A)
